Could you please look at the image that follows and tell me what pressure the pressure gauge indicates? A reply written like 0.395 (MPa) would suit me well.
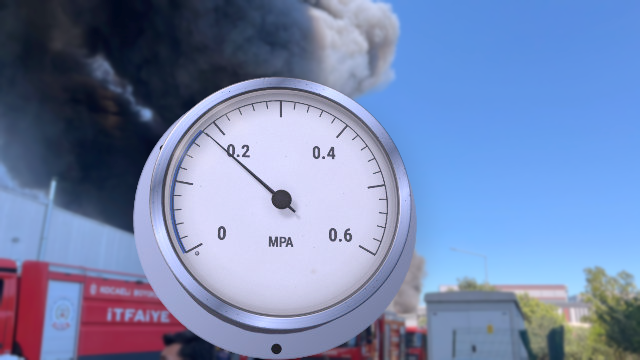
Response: 0.18 (MPa)
